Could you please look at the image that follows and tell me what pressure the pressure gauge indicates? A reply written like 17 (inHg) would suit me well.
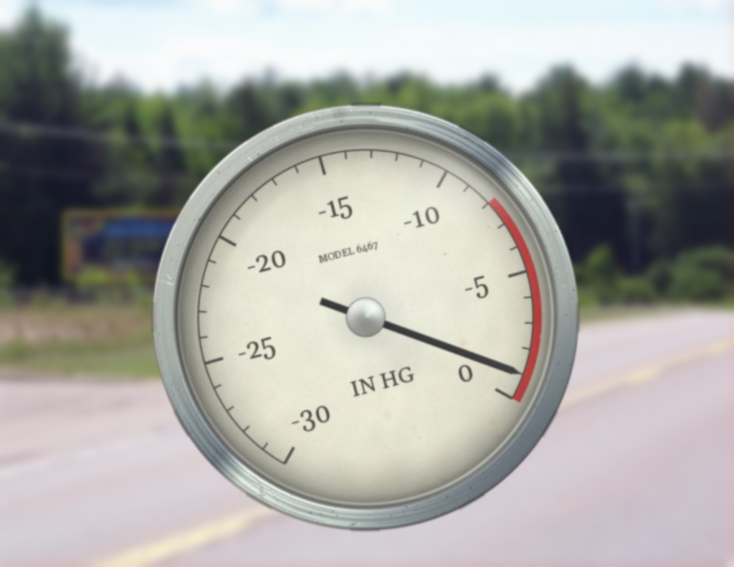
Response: -1 (inHg)
